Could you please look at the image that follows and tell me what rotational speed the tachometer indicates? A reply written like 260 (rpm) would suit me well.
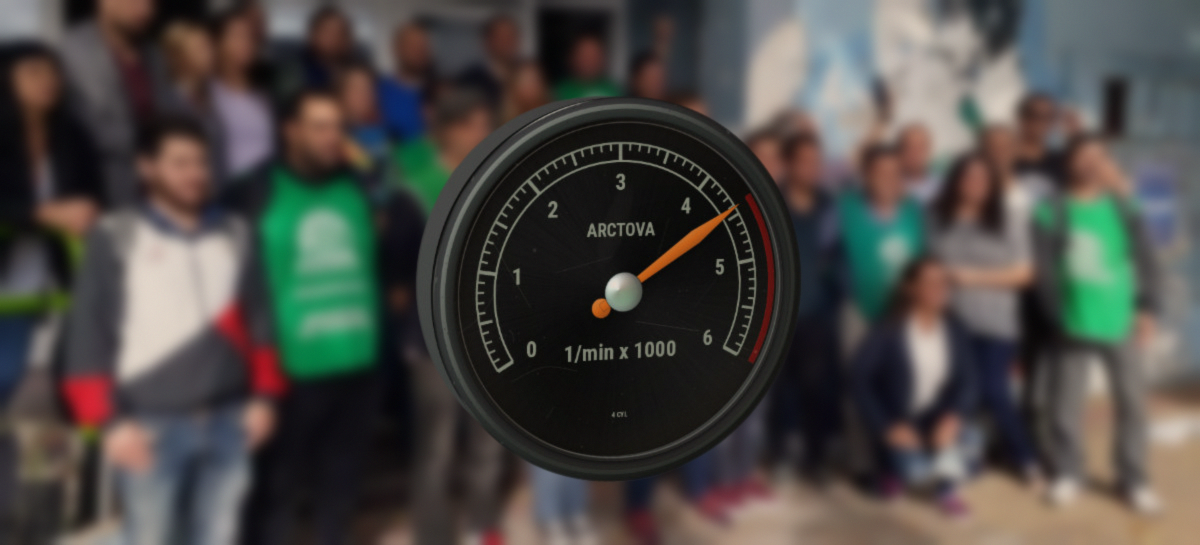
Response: 4400 (rpm)
